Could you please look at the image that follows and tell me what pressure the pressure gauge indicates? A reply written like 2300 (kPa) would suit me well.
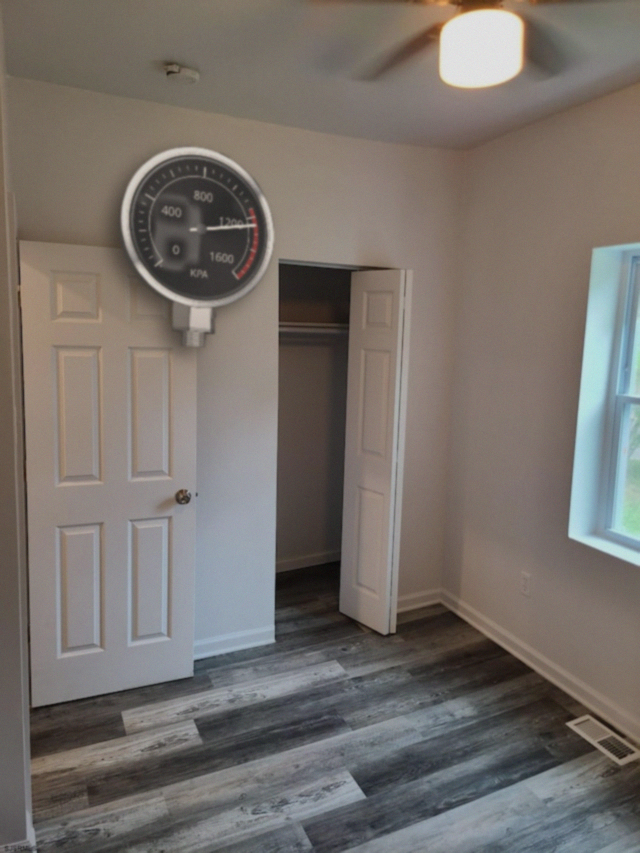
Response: 1250 (kPa)
